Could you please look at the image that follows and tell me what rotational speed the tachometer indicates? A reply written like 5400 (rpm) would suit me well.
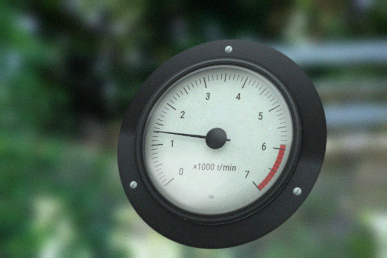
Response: 1300 (rpm)
